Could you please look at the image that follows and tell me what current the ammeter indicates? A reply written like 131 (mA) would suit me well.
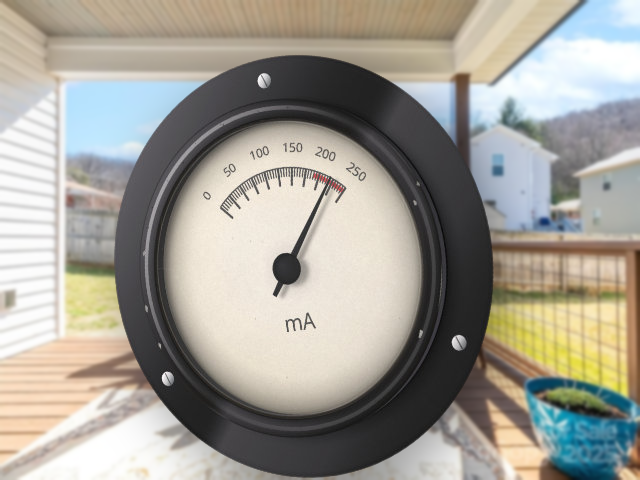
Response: 225 (mA)
